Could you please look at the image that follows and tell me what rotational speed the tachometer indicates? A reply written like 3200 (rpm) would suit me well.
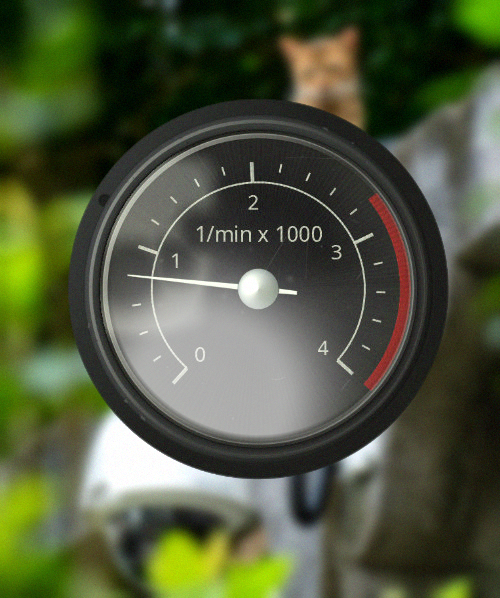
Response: 800 (rpm)
